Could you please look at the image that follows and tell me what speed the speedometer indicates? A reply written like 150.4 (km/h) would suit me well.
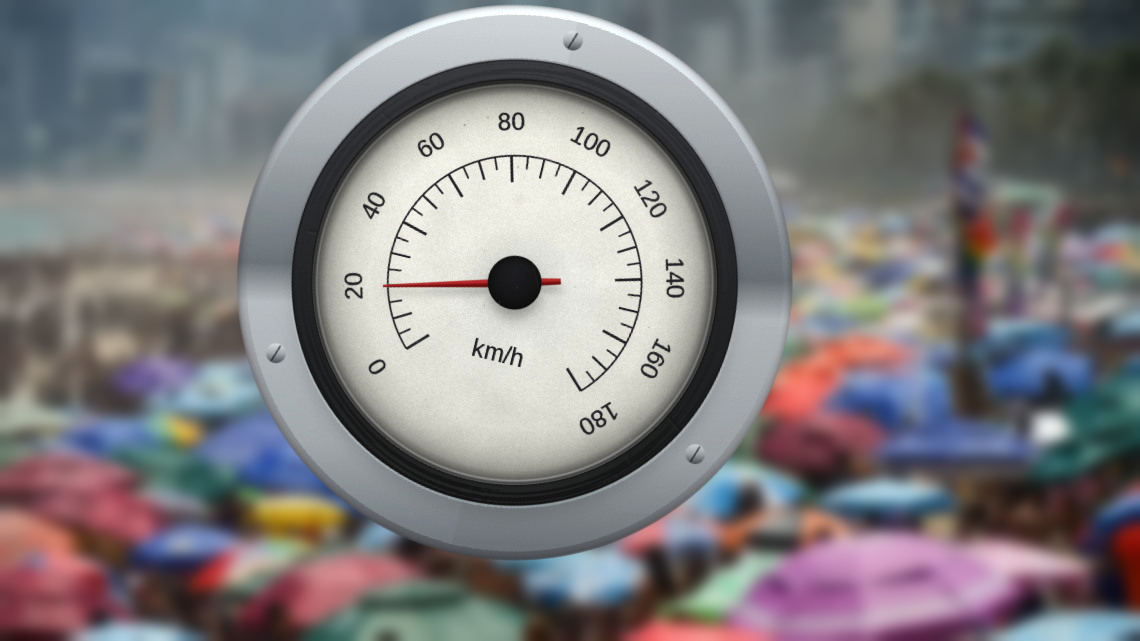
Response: 20 (km/h)
